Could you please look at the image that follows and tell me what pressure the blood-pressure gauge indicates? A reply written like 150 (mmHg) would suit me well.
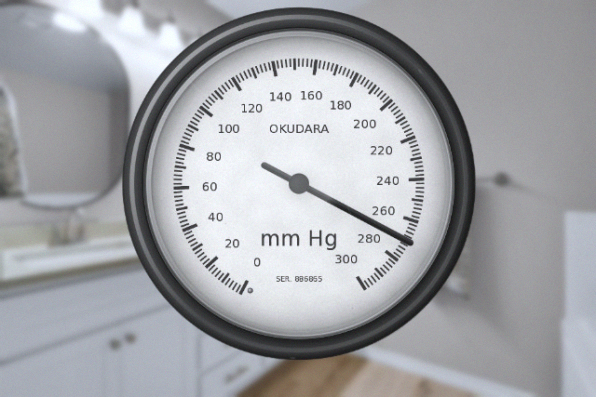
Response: 270 (mmHg)
